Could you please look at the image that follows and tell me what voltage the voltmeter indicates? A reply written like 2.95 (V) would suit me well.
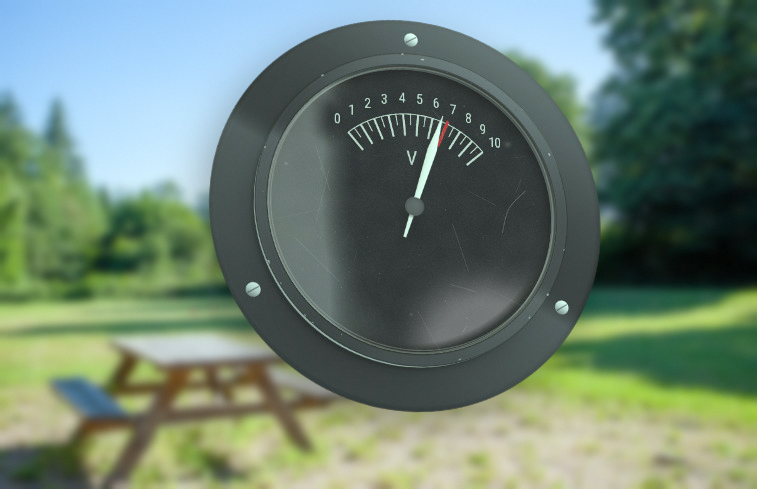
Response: 6.5 (V)
